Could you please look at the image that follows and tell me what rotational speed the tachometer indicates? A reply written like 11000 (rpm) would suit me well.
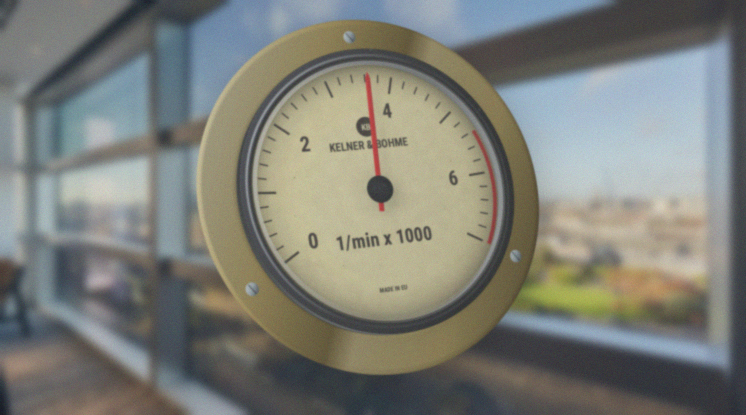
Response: 3600 (rpm)
